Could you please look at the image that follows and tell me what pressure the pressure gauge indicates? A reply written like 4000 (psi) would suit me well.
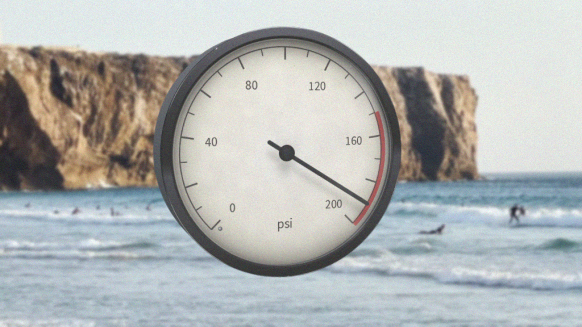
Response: 190 (psi)
